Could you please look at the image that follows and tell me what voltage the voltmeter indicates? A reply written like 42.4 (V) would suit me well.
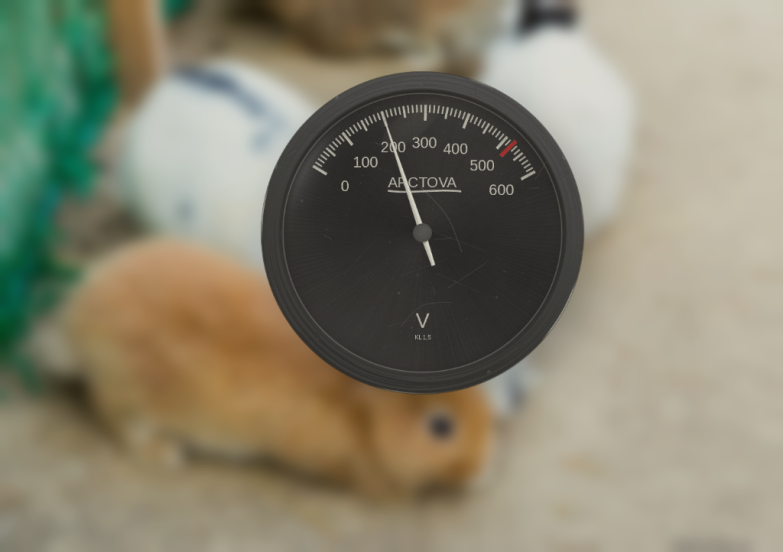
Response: 200 (V)
